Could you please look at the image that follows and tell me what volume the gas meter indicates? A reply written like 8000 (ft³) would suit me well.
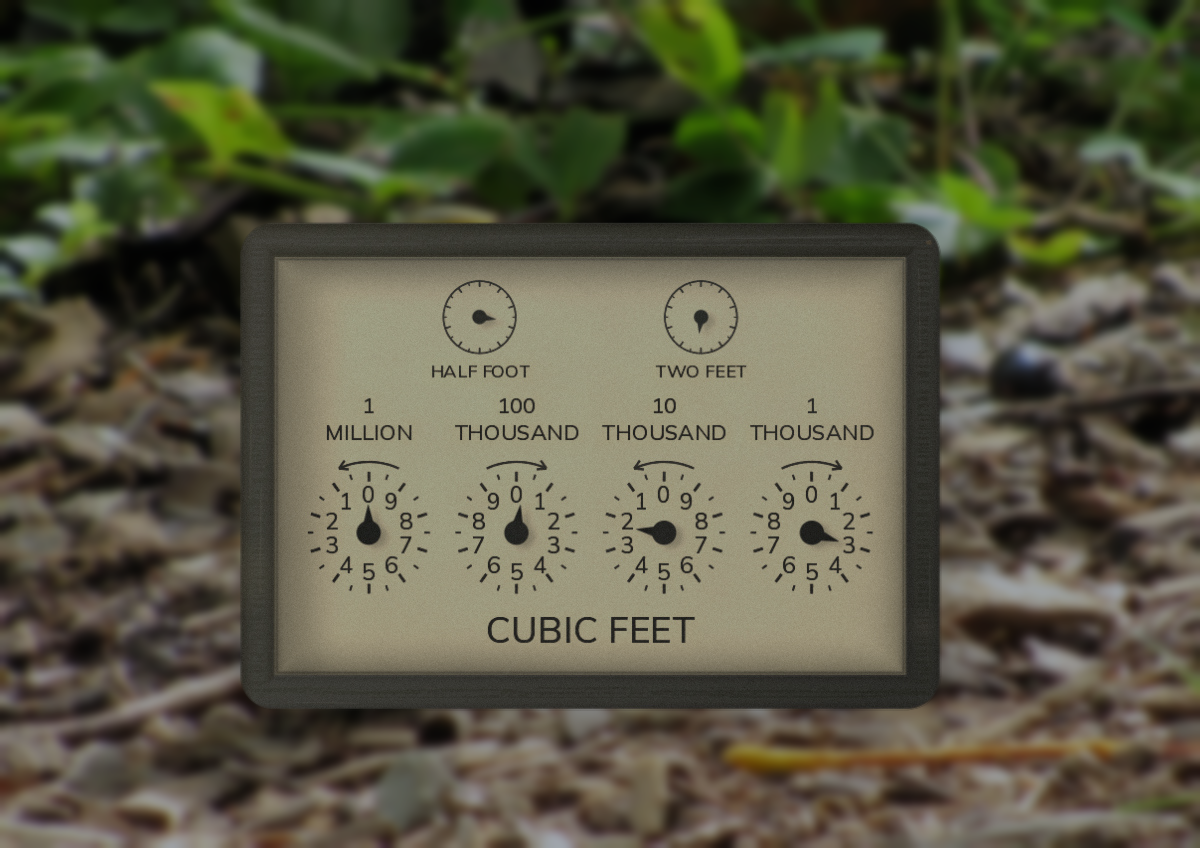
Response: 2300 (ft³)
